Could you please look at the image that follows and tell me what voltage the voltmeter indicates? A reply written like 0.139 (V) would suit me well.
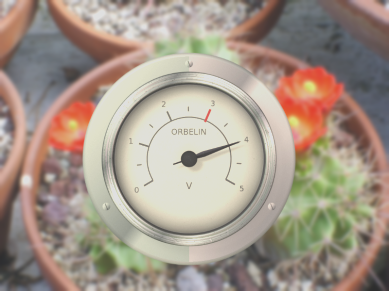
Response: 4 (V)
